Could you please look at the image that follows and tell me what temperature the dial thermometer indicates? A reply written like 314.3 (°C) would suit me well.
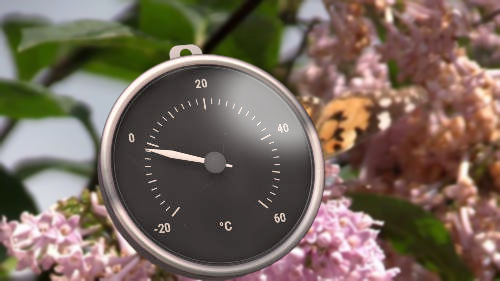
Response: -2 (°C)
